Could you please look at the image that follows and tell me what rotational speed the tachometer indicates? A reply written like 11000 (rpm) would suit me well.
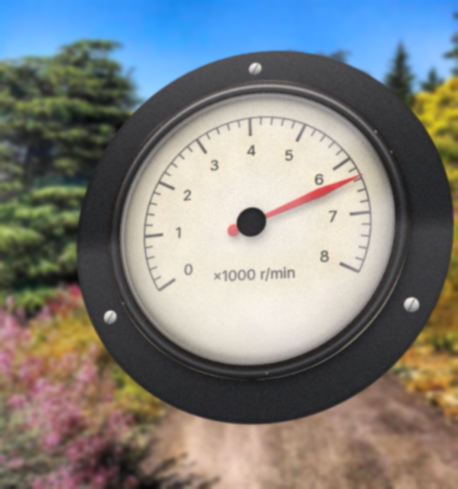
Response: 6400 (rpm)
